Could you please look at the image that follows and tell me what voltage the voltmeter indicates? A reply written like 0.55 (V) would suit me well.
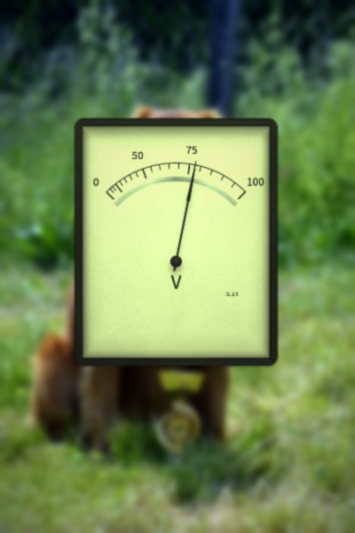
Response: 77.5 (V)
